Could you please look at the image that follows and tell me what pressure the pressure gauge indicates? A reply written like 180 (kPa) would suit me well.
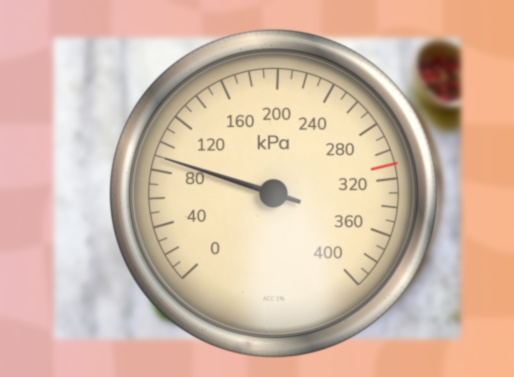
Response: 90 (kPa)
